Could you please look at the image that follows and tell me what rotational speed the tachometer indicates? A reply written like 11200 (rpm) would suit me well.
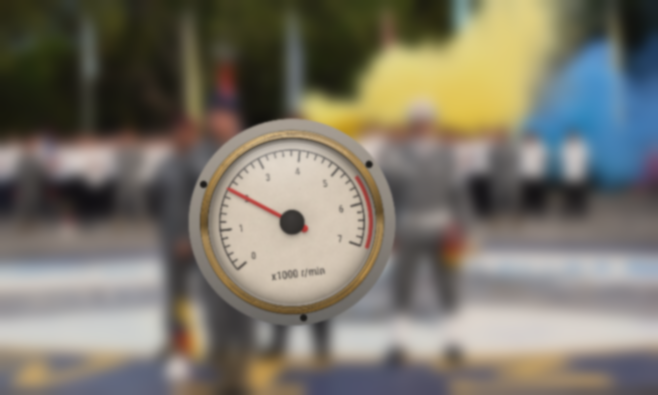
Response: 2000 (rpm)
